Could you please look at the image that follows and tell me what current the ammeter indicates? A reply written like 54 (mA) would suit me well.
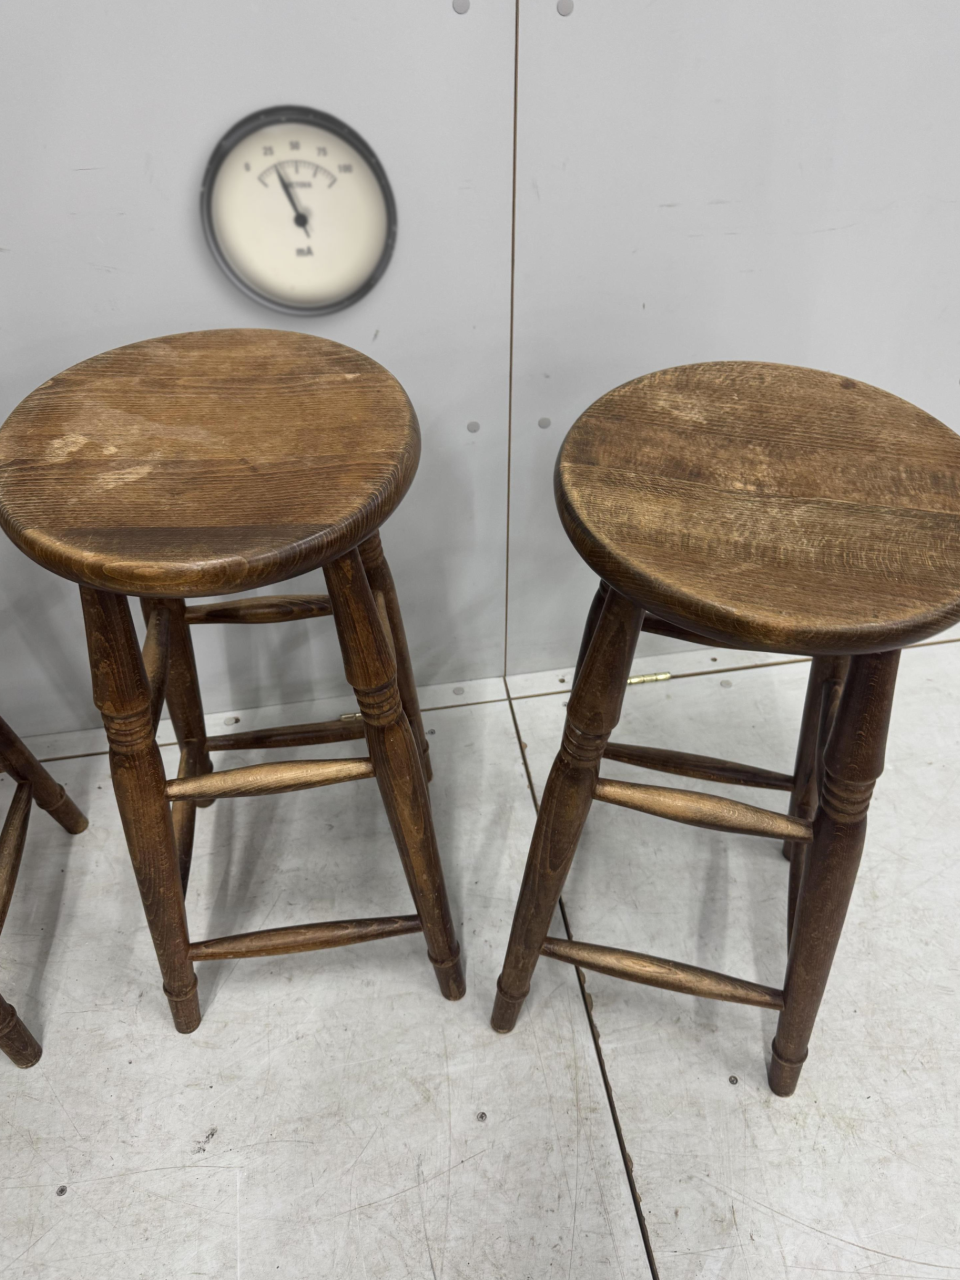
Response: 25 (mA)
